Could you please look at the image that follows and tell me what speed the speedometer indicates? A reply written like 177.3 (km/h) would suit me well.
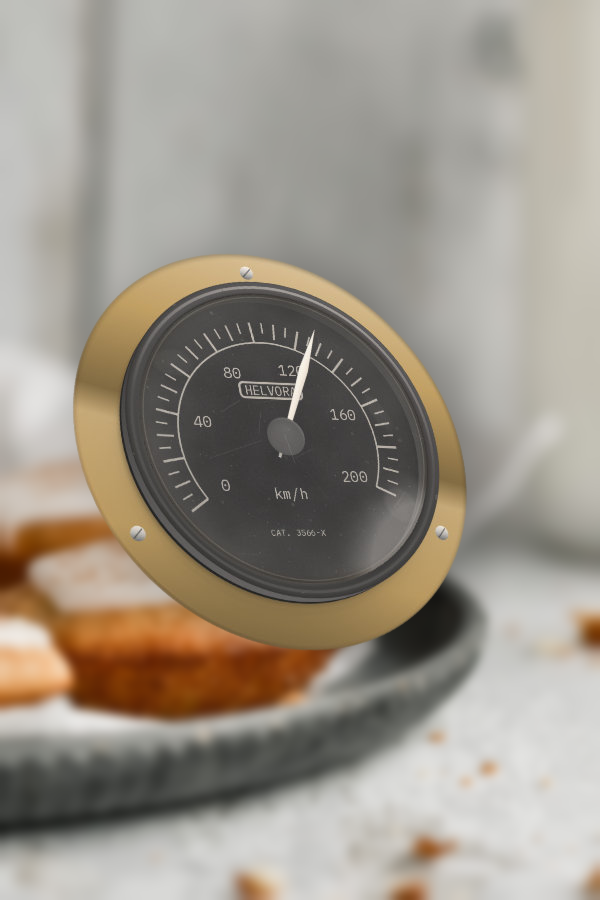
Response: 125 (km/h)
